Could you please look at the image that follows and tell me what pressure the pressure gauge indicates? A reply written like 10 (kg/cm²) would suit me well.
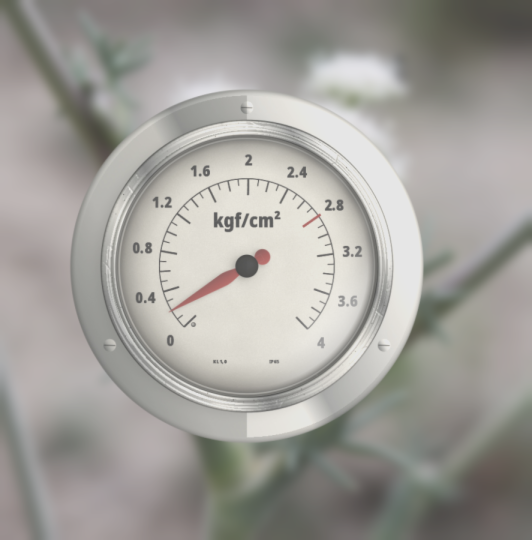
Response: 0.2 (kg/cm²)
